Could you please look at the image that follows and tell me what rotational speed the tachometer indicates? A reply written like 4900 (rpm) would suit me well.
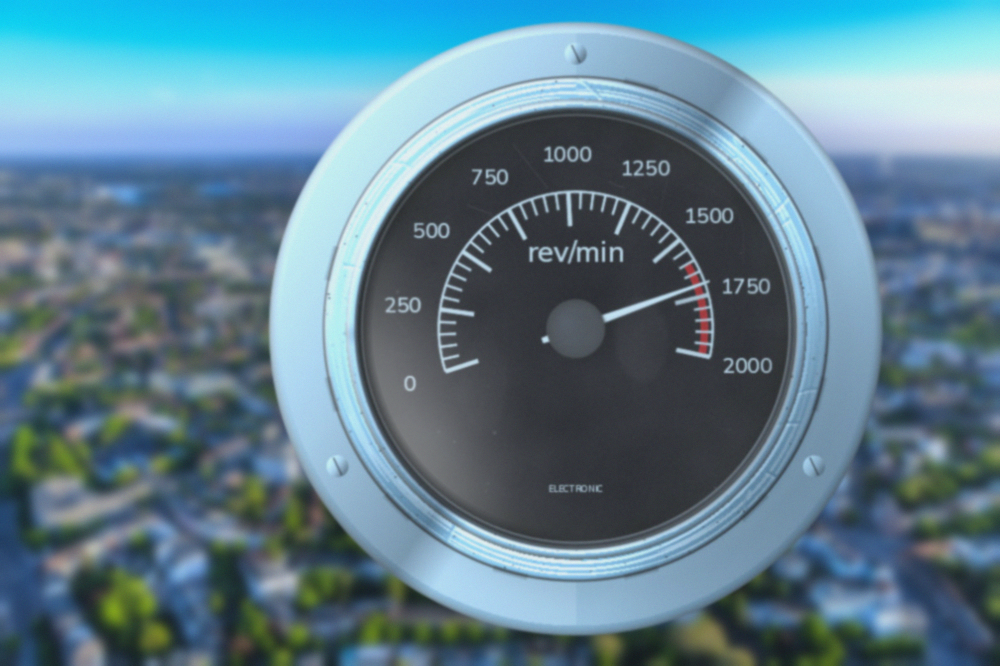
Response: 1700 (rpm)
